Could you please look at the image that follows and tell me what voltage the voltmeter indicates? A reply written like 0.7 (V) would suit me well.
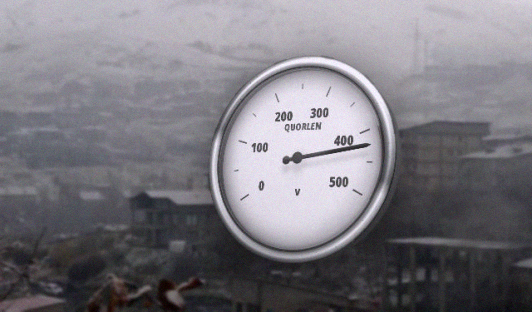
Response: 425 (V)
